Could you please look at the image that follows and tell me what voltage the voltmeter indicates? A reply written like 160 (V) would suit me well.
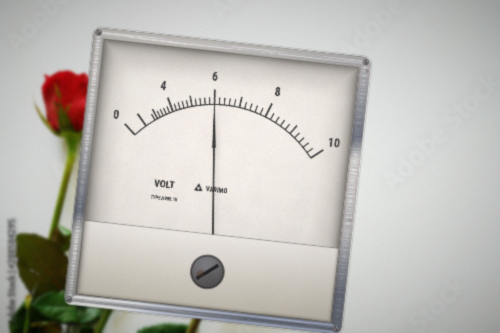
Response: 6 (V)
